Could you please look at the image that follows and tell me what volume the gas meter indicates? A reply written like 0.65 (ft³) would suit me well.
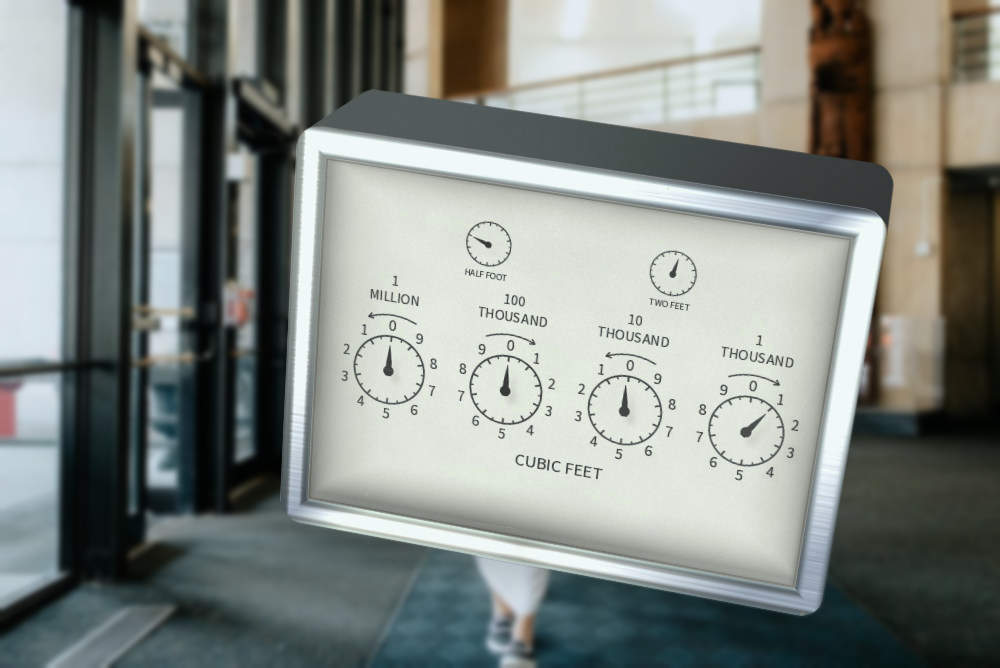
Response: 100 (ft³)
